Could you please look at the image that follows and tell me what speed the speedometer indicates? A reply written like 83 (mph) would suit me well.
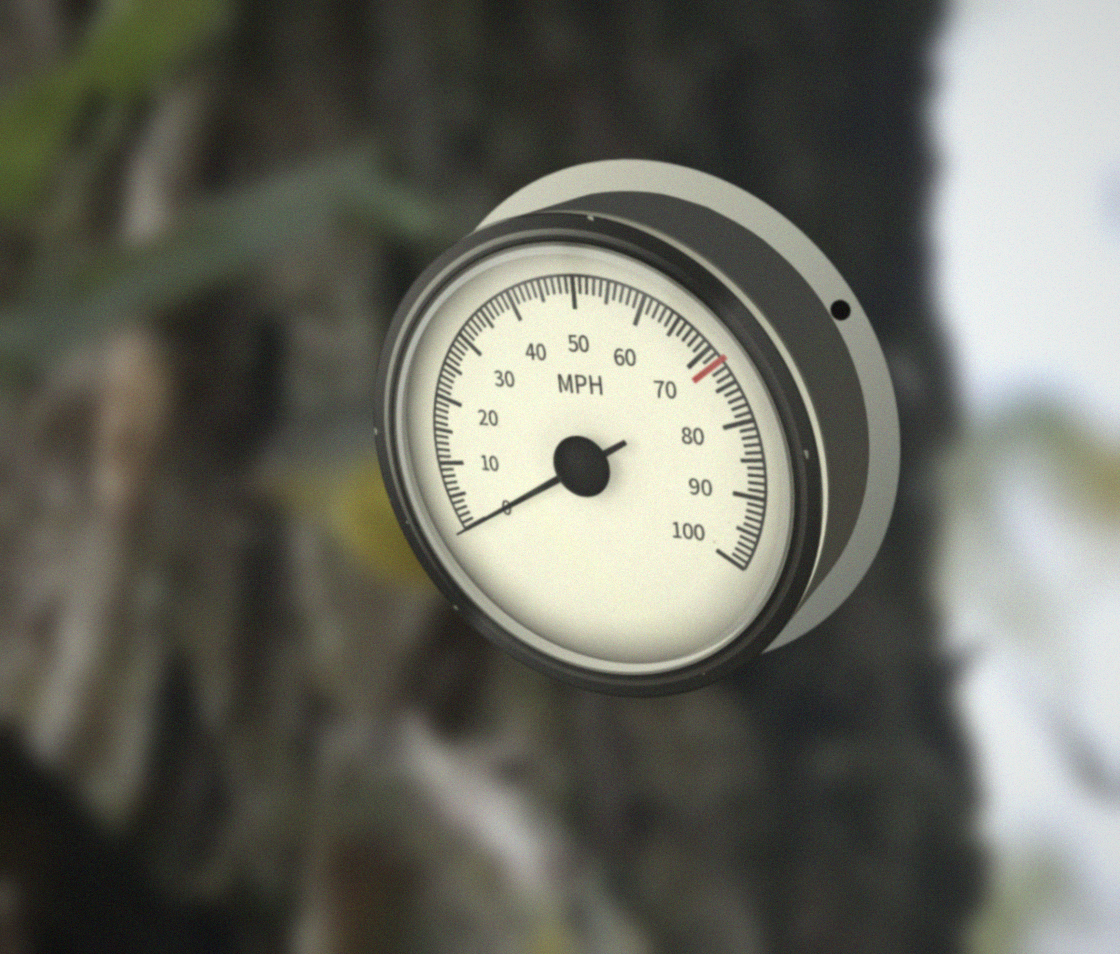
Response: 0 (mph)
